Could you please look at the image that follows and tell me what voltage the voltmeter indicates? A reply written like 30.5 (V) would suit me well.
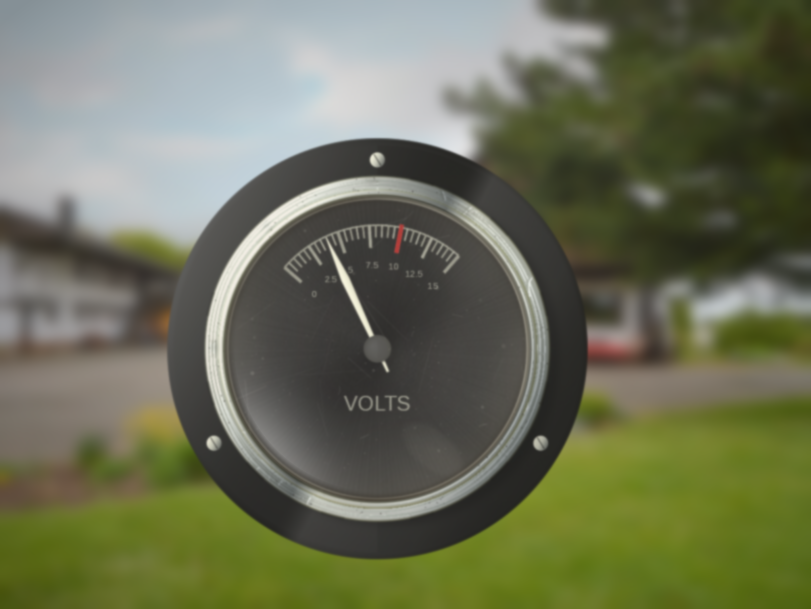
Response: 4 (V)
